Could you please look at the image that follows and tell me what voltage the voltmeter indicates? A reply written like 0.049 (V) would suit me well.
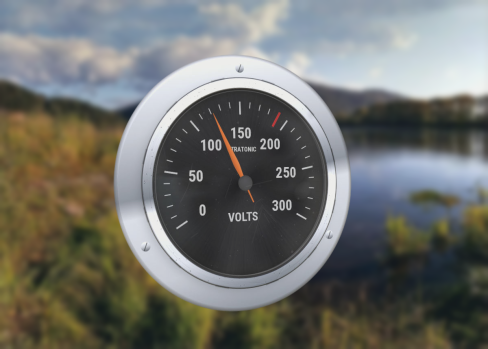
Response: 120 (V)
